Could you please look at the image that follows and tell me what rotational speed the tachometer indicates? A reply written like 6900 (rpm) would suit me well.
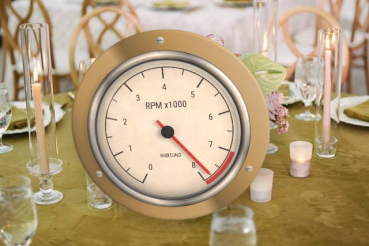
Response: 7750 (rpm)
